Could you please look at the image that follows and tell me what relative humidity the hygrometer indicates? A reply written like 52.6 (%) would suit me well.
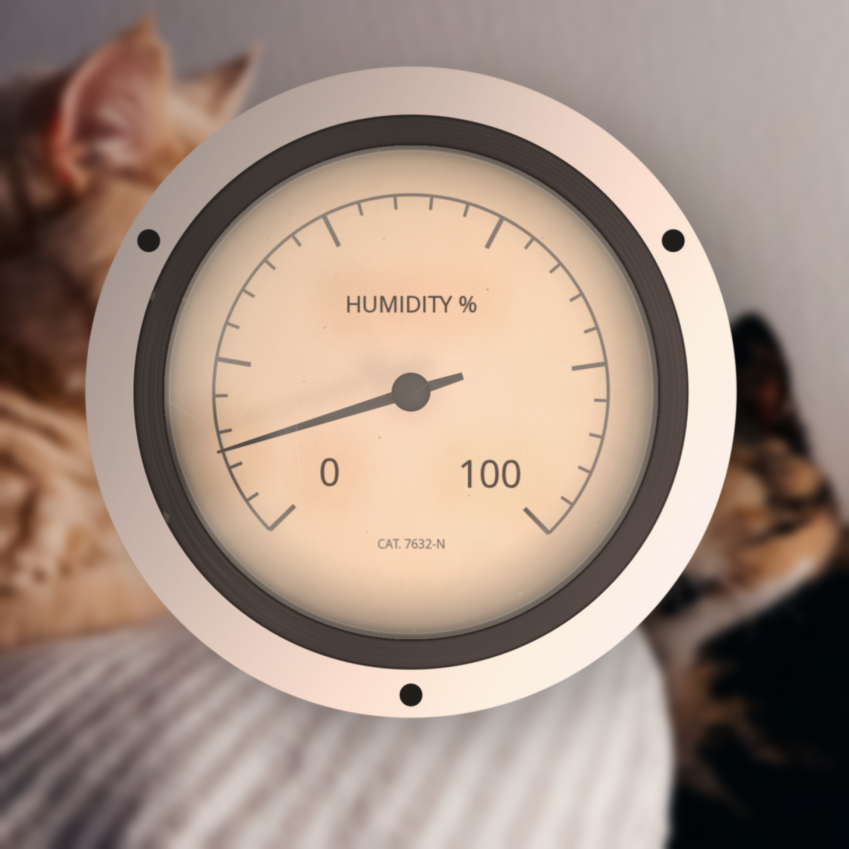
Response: 10 (%)
